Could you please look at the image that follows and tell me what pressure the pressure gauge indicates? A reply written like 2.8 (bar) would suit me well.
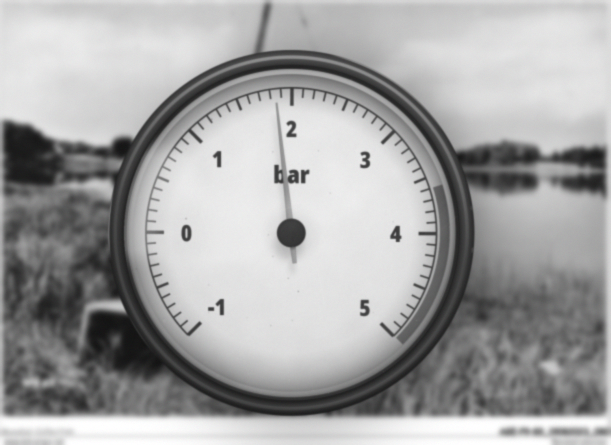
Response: 1.85 (bar)
